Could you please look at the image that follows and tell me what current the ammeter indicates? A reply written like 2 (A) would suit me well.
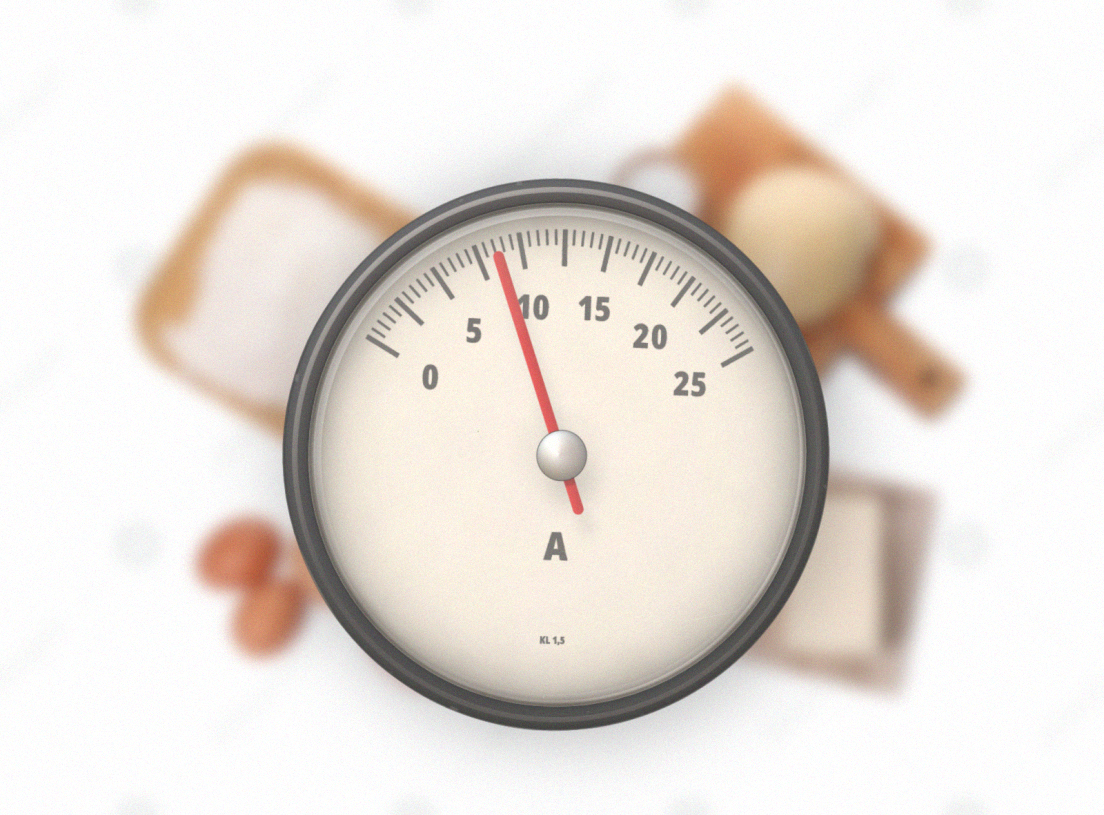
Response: 8.5 (A)
